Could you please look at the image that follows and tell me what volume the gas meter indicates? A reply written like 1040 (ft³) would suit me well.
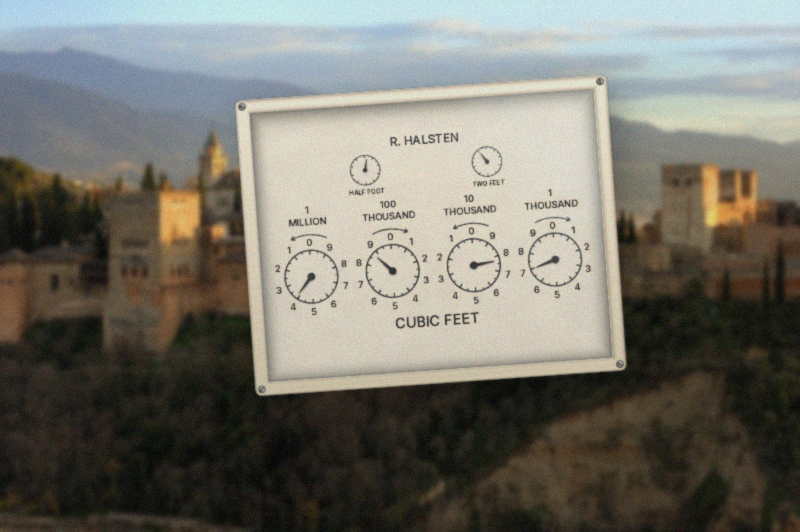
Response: 387700 (ft³)
